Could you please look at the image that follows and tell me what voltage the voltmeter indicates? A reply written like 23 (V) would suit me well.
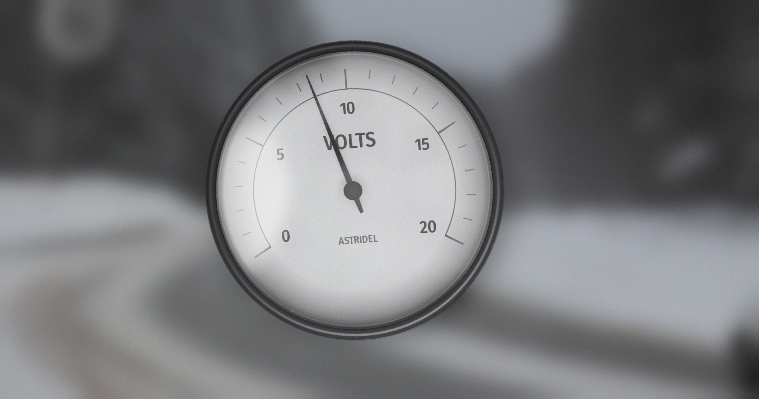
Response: 8.5 (V)
